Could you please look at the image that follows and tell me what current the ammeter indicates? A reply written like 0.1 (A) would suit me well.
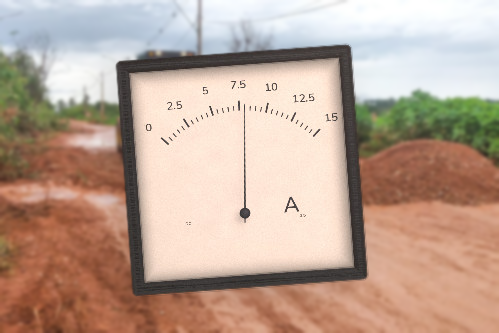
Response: 8 (A)
